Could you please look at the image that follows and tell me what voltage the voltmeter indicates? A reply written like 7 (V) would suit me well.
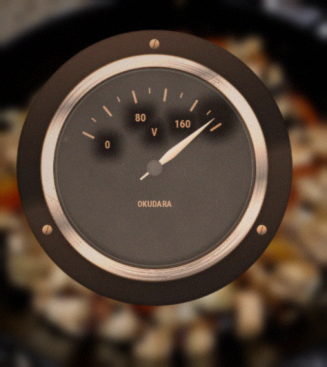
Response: 190 (V)
